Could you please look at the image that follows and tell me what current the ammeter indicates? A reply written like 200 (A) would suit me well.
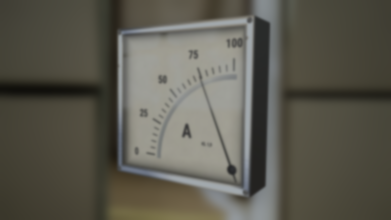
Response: 75 (A)
